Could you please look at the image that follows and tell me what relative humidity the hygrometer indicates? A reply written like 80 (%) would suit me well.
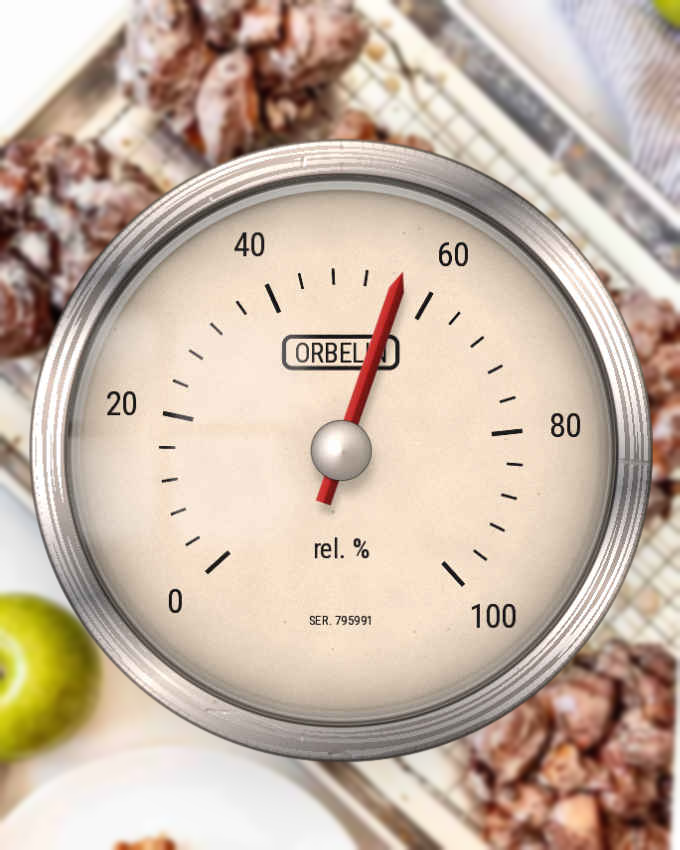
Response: 56 (%)
